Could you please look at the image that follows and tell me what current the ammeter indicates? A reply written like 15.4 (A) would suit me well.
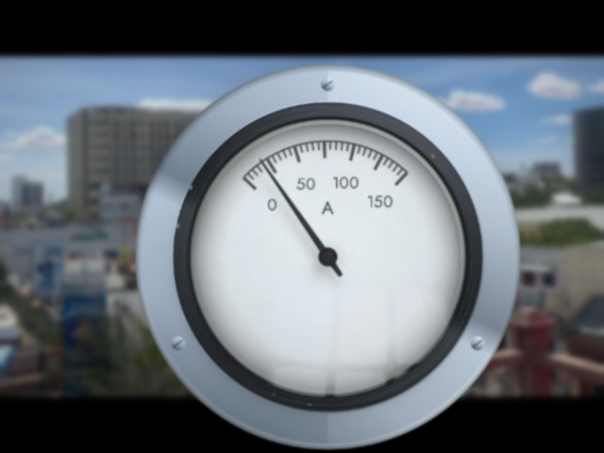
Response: 20 (A)
